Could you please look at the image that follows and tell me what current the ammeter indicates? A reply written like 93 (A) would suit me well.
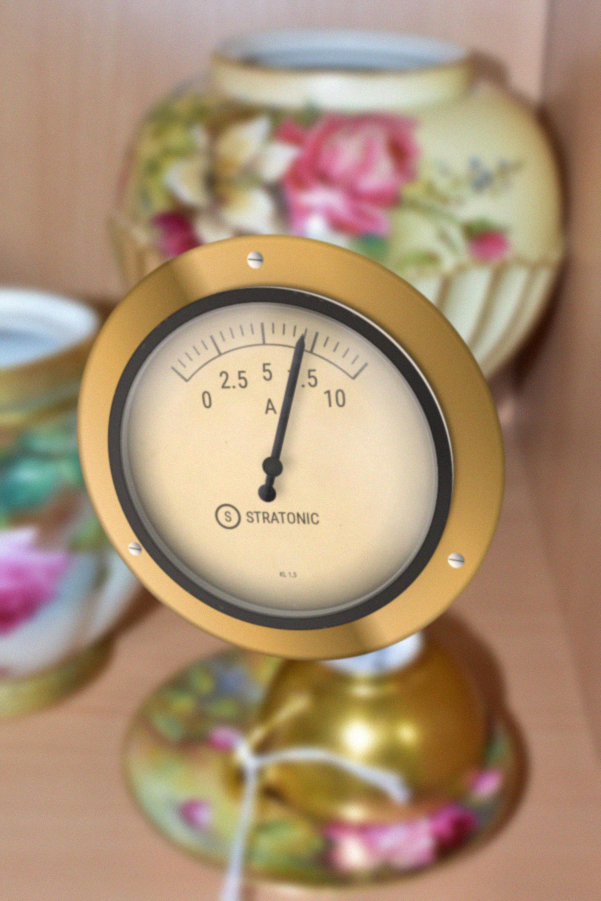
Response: 7 (A)
